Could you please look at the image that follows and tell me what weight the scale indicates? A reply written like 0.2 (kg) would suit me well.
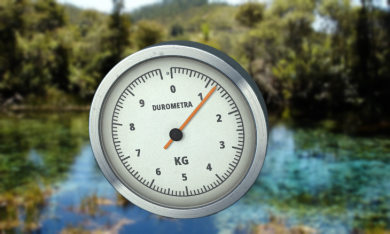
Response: 1.2 (kg)
